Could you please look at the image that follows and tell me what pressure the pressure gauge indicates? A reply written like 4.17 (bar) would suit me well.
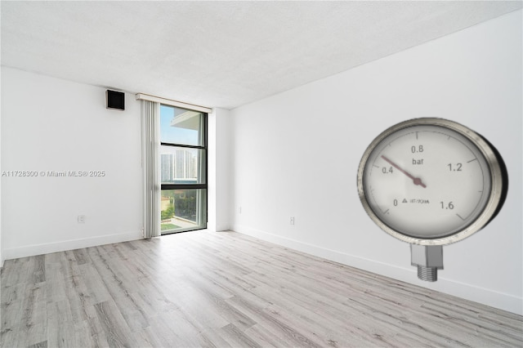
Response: 0.5 (bar)
